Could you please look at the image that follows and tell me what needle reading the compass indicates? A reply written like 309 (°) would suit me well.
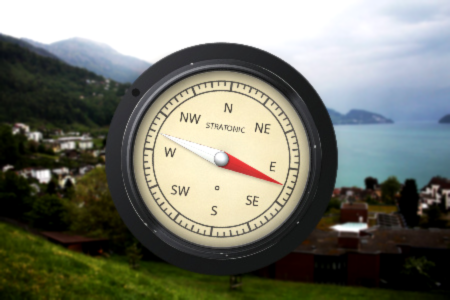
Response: 105 (°)
